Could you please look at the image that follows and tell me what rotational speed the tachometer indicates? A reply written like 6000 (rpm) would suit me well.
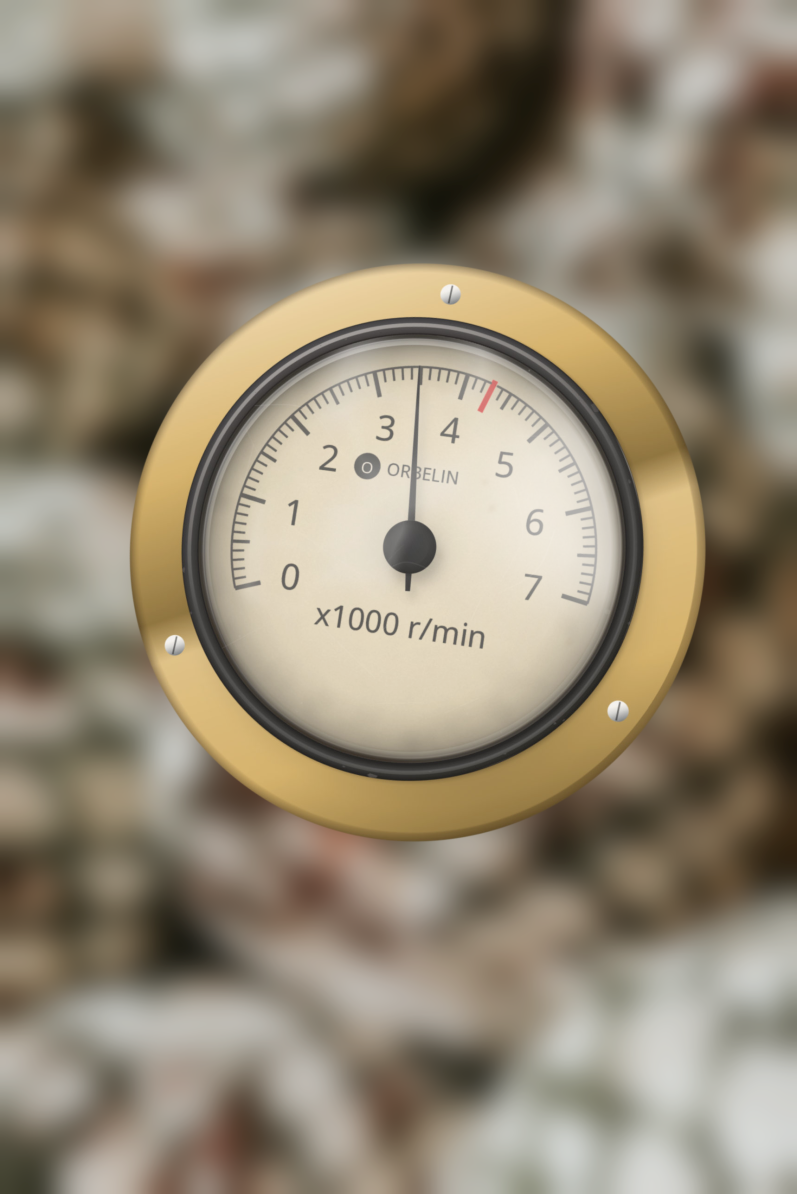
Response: 3500 (rpm)
